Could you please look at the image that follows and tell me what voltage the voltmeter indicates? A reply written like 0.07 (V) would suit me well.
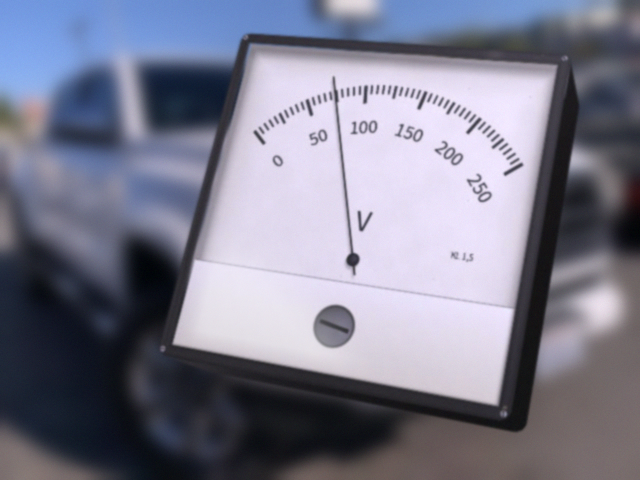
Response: 75 (V)
